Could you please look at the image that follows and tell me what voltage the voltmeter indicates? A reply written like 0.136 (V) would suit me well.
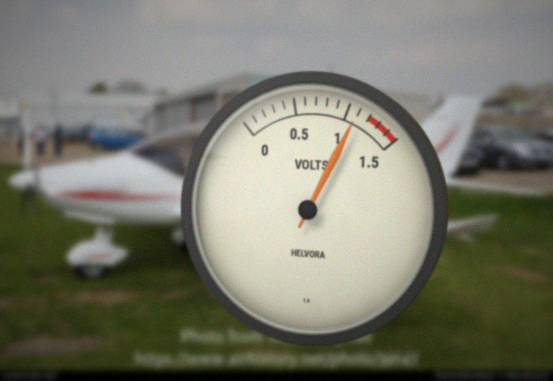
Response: 1.1 (V)
